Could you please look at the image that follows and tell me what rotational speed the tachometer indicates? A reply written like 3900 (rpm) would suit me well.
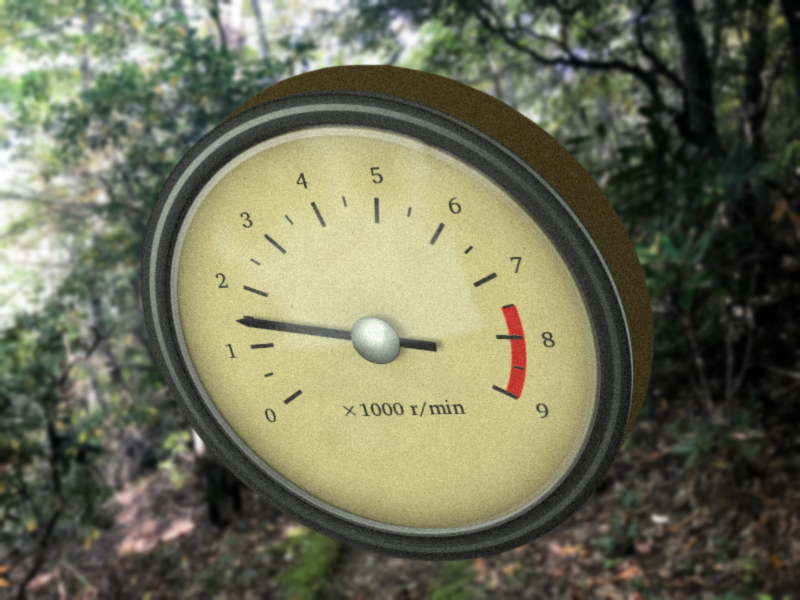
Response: 1500 (rpm)
